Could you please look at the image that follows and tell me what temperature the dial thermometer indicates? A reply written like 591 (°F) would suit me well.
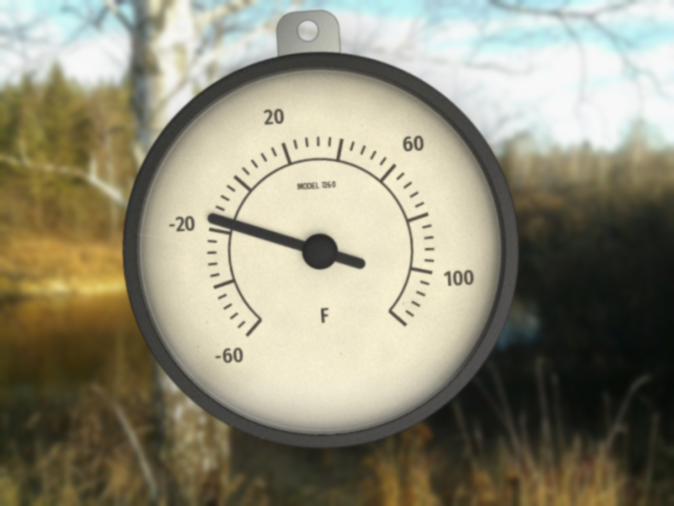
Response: -16 (°F)
